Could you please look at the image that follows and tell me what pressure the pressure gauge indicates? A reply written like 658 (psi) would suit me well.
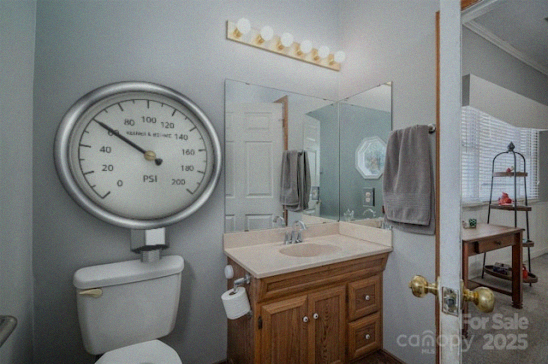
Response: 60 (psi)
